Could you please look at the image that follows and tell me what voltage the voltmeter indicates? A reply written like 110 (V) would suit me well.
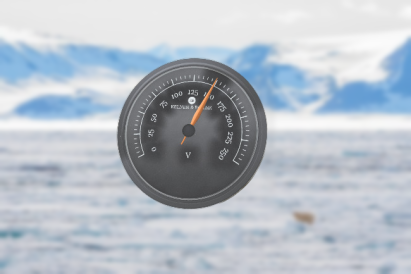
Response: 150 (V)
